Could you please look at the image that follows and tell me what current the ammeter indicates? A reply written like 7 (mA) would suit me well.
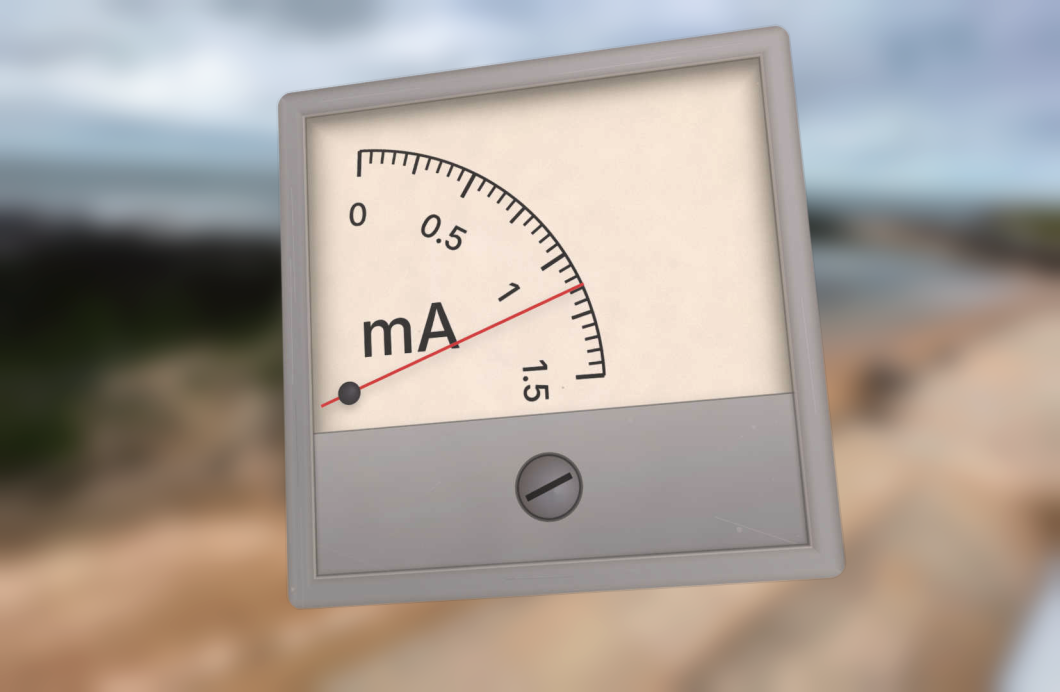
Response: 1.15 (mA)
